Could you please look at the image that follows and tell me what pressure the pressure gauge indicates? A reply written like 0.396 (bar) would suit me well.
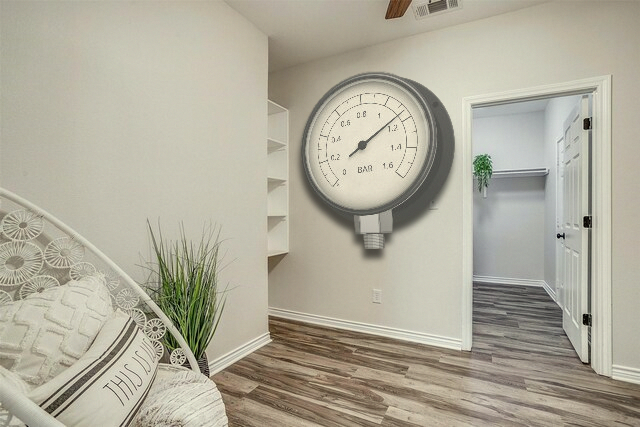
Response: 1.15 (bar)
